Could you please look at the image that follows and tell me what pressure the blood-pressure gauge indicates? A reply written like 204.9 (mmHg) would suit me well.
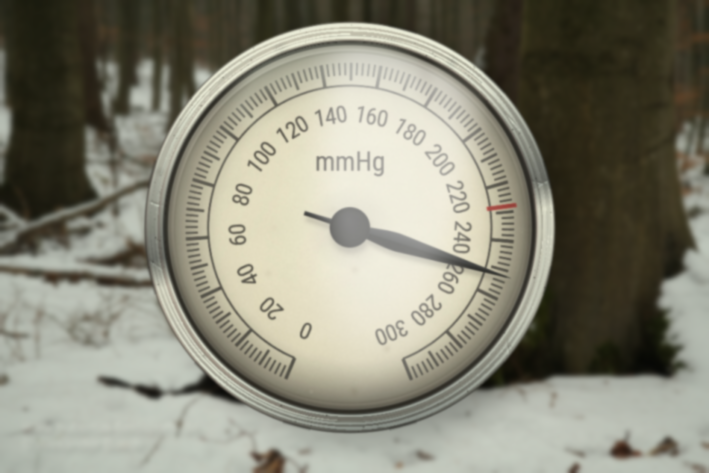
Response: 252 (mmHg)
